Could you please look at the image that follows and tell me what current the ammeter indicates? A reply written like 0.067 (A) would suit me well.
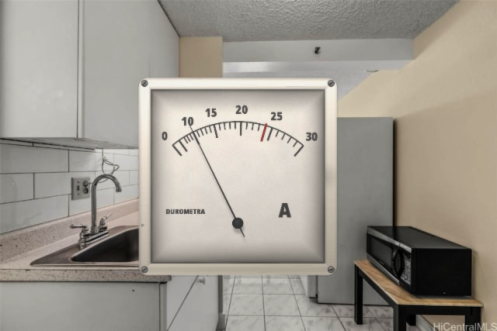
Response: 10 (A)
